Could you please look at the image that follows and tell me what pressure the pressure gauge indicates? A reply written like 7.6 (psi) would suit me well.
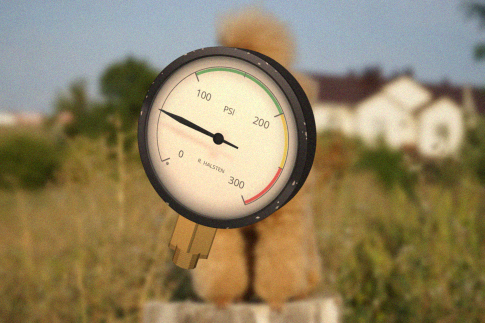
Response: 50 (psi)
